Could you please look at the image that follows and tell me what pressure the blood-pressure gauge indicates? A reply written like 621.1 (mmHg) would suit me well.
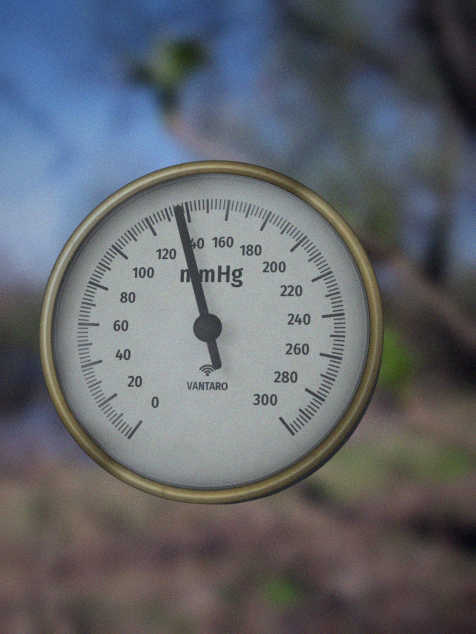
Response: 136 (mmHg)
